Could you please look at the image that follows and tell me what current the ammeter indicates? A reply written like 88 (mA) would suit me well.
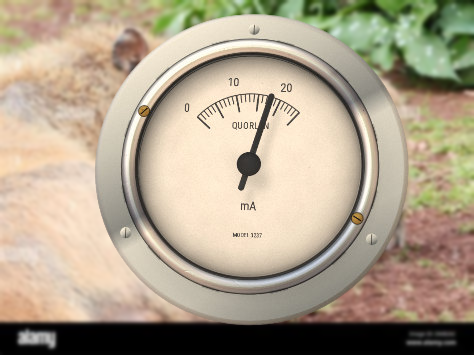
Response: 18 (mA)
